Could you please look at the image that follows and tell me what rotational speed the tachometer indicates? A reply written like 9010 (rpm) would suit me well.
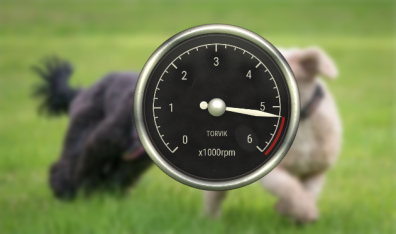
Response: 5200 (rpm)
